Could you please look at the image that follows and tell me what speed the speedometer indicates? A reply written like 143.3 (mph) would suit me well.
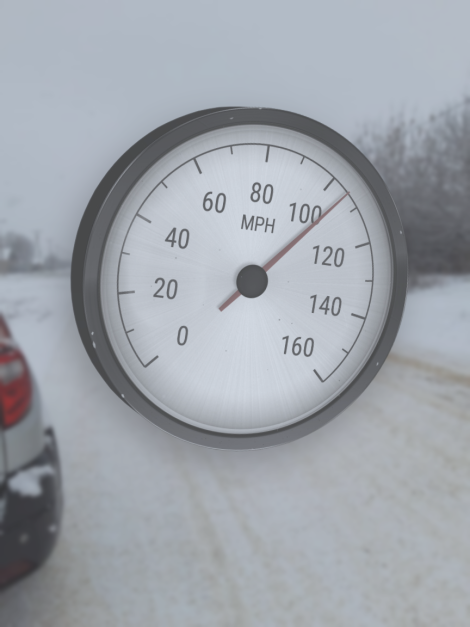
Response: 105 (mph)
